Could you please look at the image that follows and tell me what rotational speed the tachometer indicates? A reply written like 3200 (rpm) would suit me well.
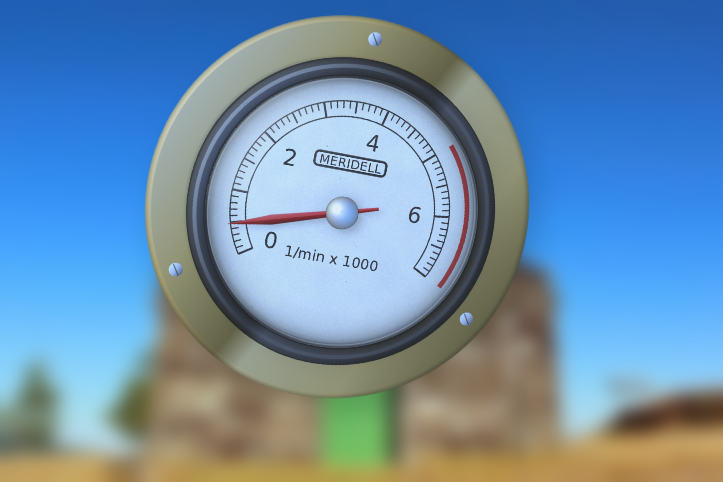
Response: 500 (rpm)
